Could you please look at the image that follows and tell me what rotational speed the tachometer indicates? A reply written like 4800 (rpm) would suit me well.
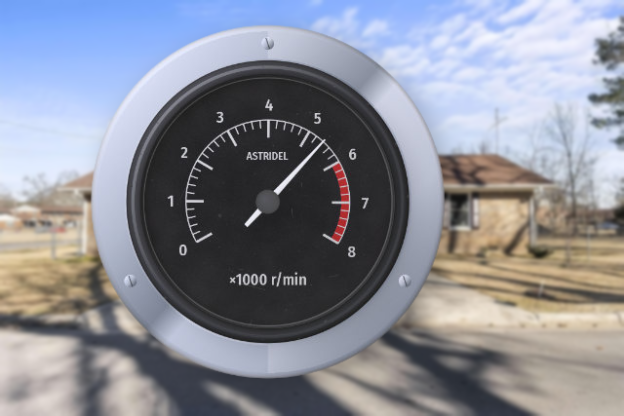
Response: 5400 (rpm)
